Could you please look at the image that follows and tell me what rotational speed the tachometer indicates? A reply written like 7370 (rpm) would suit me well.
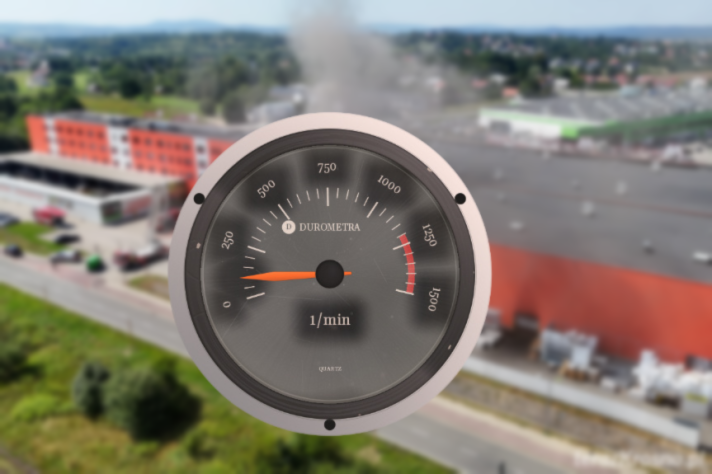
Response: 100 (rpm)
